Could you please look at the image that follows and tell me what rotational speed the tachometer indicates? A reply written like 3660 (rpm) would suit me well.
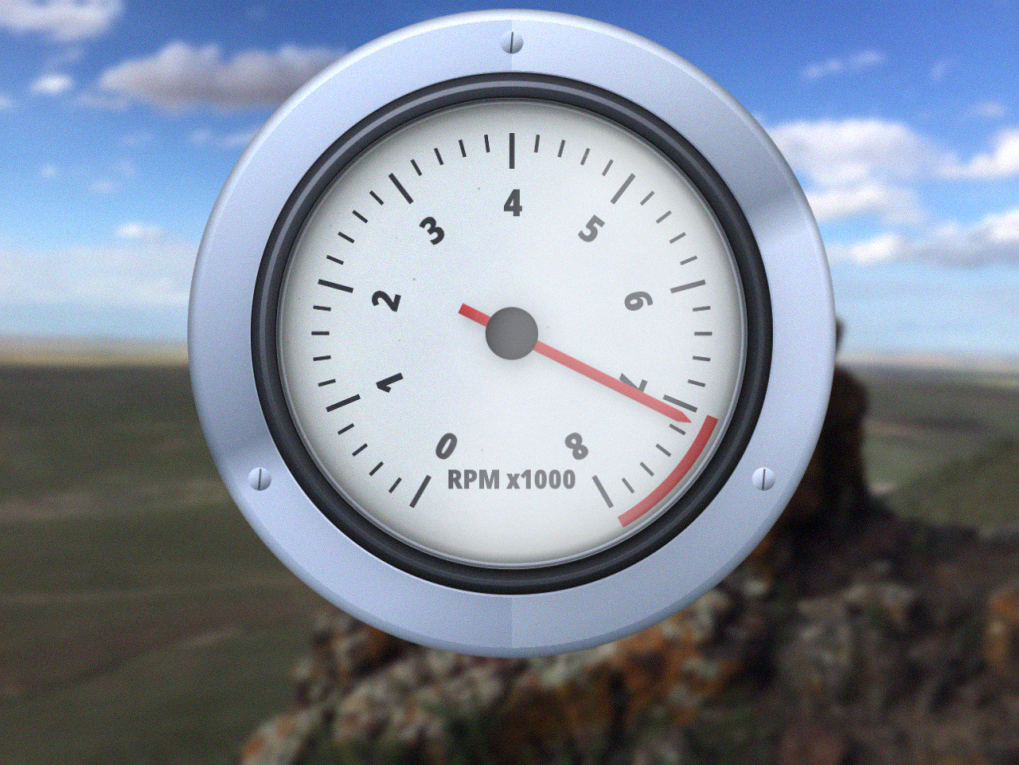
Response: 7100 (rpm)
